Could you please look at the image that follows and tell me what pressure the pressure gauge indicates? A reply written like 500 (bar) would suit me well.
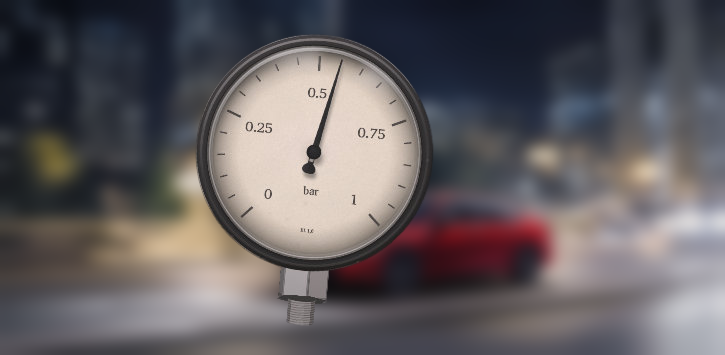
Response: 0.55 (bar)
